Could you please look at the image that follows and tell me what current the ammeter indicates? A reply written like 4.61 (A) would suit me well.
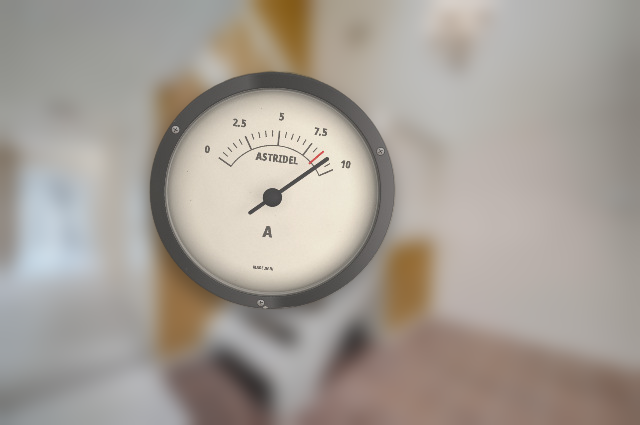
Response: 9 (A)
